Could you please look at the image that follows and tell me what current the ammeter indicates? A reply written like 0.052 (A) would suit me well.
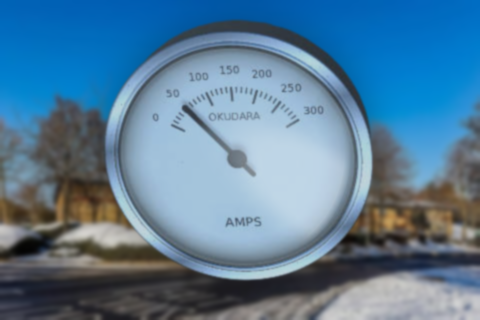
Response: 50 (A)
